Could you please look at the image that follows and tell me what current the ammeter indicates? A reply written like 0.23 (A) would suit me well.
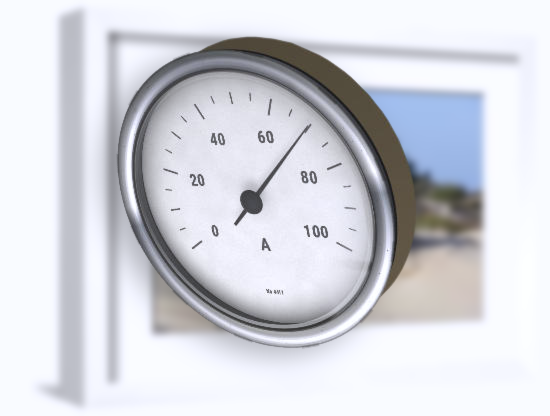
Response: 70 (A)
